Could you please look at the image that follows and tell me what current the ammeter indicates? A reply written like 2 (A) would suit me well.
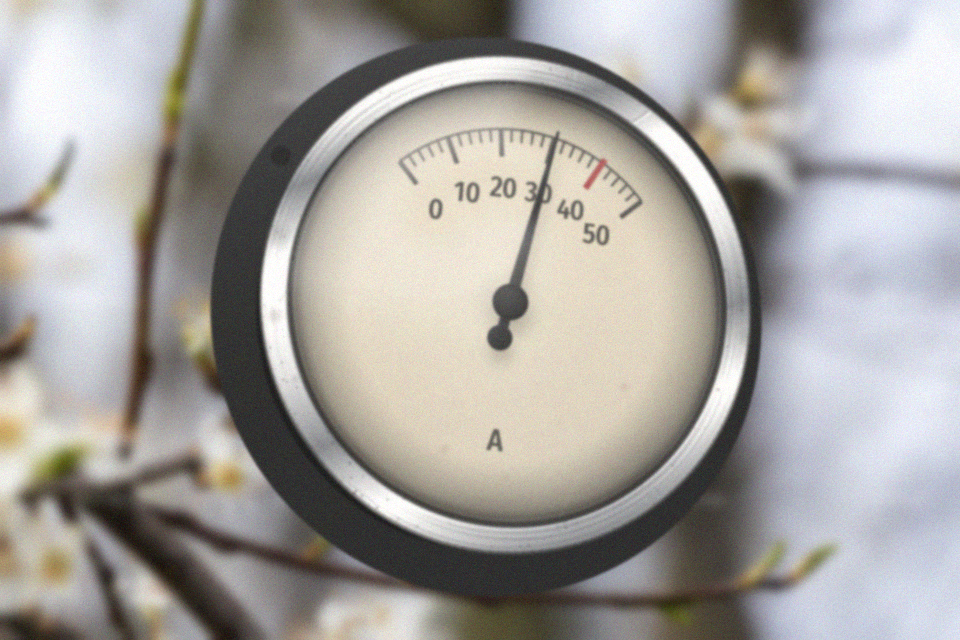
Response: 30 (A)
